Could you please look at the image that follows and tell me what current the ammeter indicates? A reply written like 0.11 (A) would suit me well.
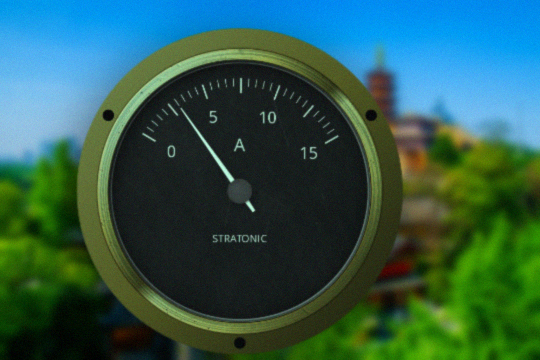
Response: 3 (A)
